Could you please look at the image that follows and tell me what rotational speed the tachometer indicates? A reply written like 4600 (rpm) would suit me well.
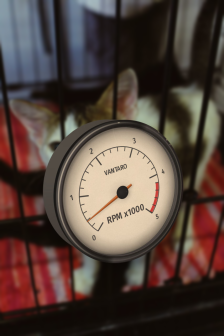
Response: 400 (rpm)
